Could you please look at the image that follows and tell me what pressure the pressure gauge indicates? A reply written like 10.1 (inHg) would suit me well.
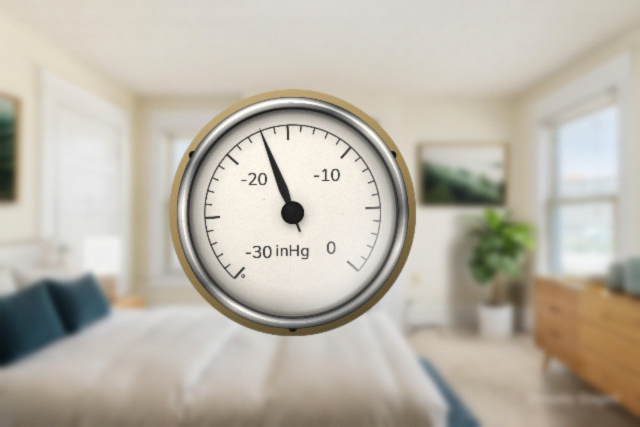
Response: -17 (inHg)
